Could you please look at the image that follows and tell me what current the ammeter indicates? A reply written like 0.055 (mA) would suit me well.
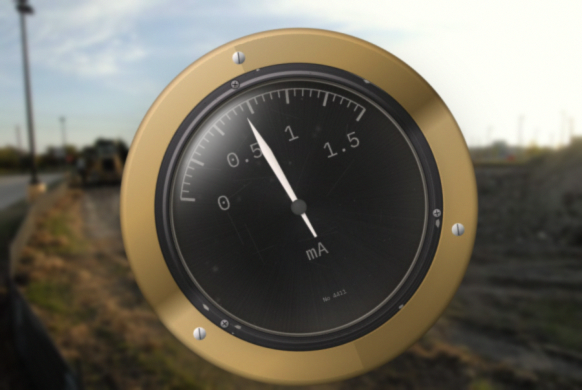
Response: 0.7 (mA)
